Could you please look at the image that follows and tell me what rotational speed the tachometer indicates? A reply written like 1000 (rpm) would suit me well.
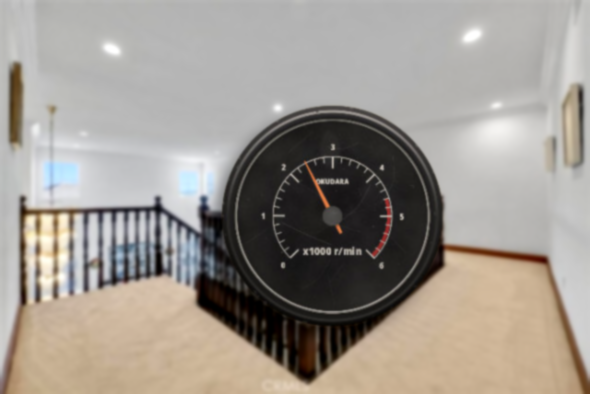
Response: 2400 (rpm)
